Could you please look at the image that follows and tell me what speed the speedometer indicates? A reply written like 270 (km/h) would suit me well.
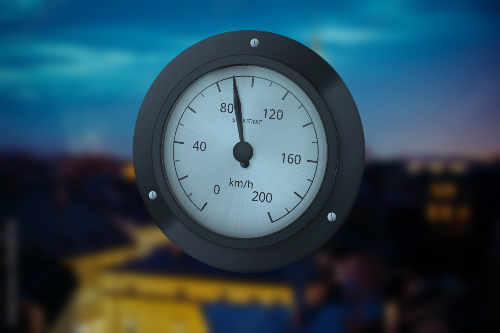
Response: 90 (km/h)
